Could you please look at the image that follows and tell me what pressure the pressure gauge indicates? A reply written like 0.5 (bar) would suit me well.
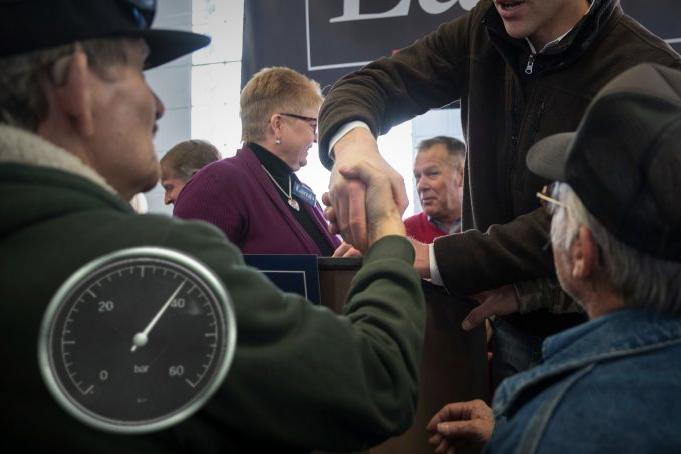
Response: 38 (bar)
